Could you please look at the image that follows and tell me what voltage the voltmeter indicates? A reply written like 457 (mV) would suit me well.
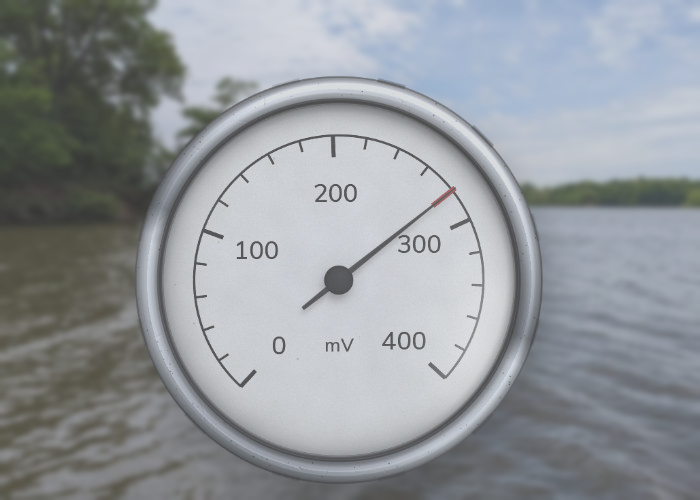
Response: 280 (mV)
